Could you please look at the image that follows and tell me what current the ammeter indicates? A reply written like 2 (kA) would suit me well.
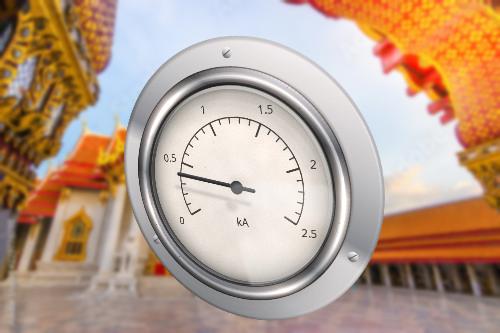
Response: 0.4 (kA)
